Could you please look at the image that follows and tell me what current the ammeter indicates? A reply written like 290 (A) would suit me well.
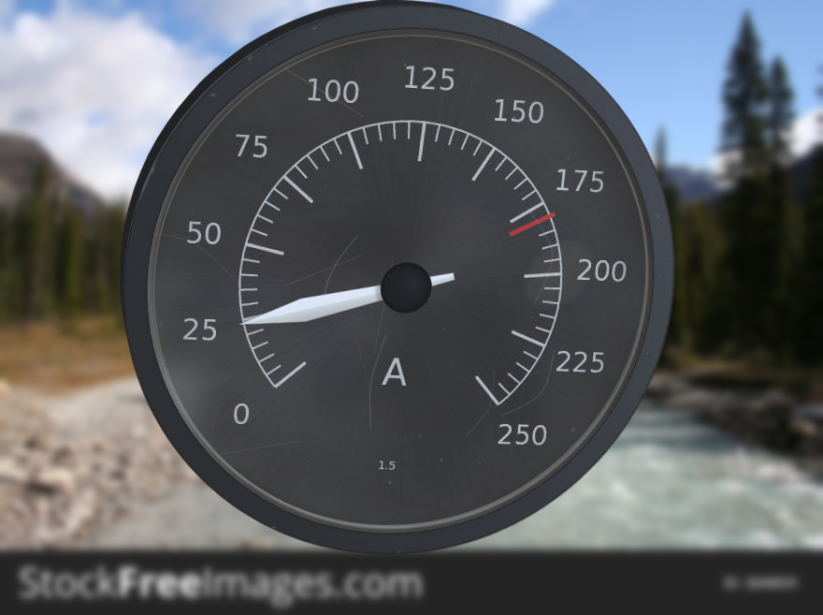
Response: 25 (A)
